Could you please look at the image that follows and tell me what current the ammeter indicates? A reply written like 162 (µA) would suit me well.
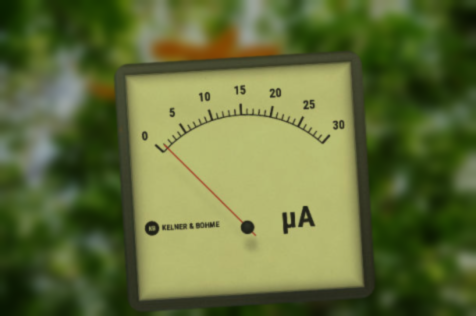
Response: 1 (µA)
